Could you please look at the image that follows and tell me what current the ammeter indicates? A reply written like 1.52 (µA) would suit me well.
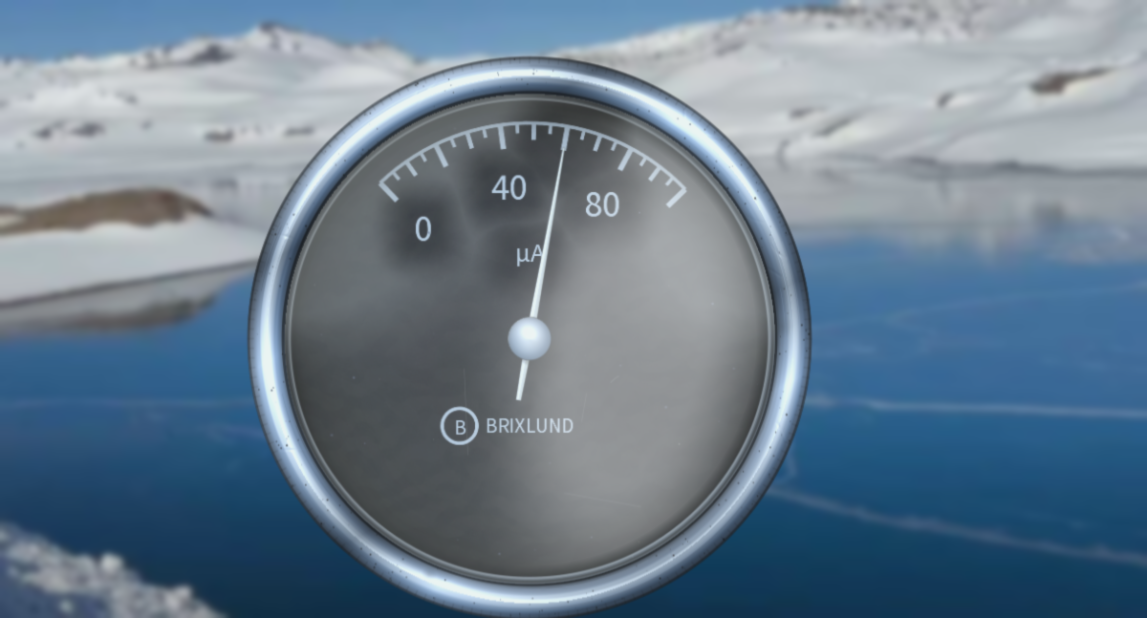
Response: 60 (µA)
